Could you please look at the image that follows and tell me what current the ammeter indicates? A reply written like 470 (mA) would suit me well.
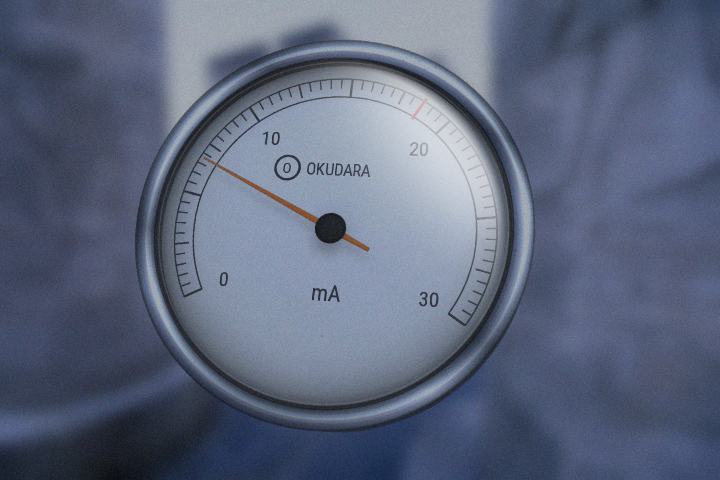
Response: 6.75 (mA)
